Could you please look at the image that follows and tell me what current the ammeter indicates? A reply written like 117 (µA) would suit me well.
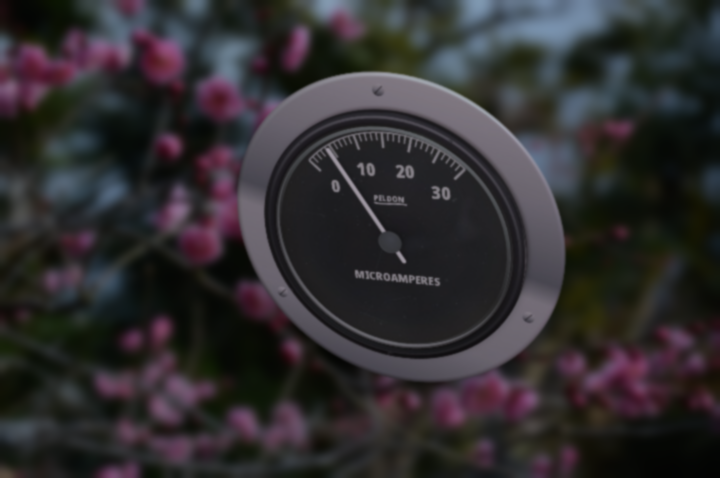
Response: 5 (µA)
